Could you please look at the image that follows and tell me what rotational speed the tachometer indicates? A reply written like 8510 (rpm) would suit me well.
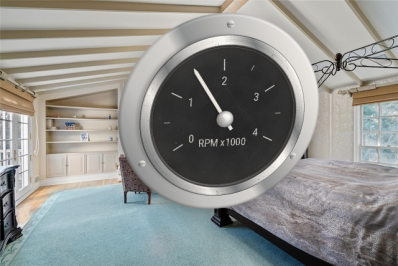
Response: 1500 (rpm)
